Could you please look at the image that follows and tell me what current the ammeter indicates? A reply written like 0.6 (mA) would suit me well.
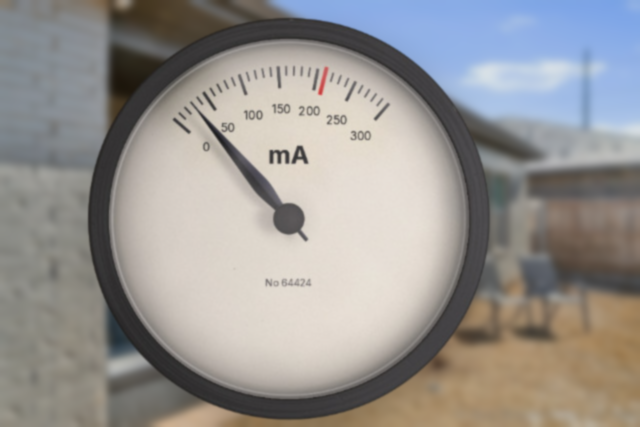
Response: 30 (mA)
